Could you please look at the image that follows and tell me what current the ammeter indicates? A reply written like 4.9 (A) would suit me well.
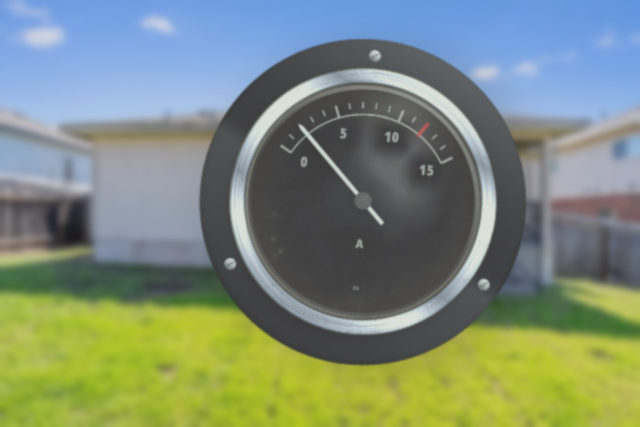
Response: 2 (A)
